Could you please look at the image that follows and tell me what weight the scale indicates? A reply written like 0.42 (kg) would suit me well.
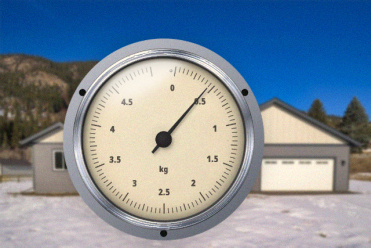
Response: 0.45 (kg)
